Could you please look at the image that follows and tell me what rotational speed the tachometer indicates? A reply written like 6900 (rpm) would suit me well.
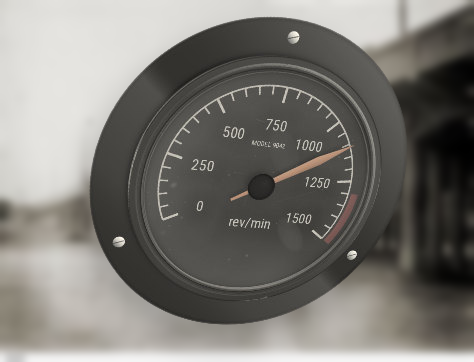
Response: 1100 (rpm)
